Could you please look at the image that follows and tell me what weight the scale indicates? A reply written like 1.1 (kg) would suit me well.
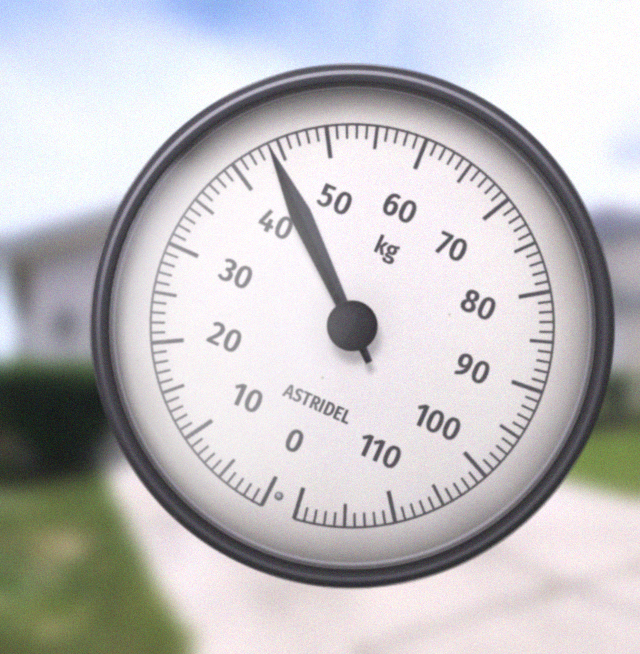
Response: 44 (kg)
